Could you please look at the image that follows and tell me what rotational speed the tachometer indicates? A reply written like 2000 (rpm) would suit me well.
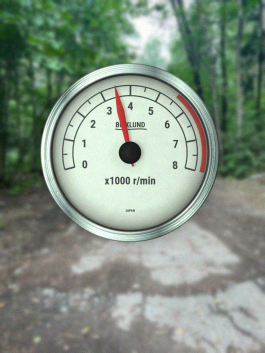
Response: 3500 (rpm)
